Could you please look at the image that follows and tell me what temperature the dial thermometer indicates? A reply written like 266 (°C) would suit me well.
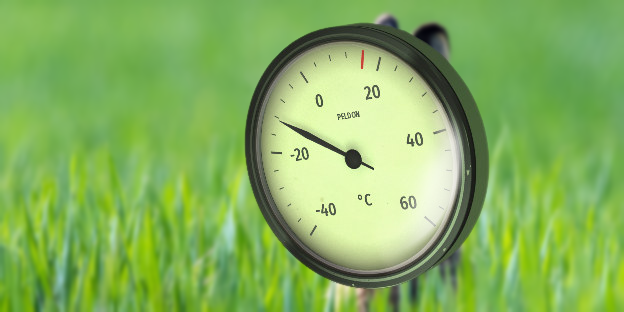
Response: -12 (°C)
